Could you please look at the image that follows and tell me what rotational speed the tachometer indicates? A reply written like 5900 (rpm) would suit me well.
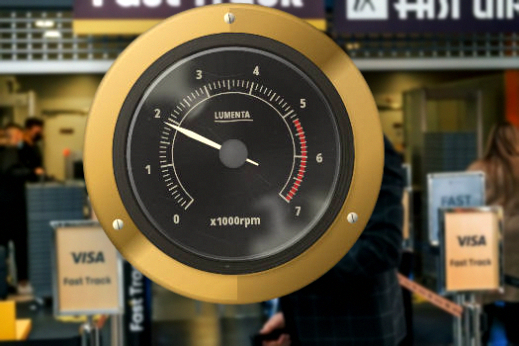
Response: 1900 (rpm)
